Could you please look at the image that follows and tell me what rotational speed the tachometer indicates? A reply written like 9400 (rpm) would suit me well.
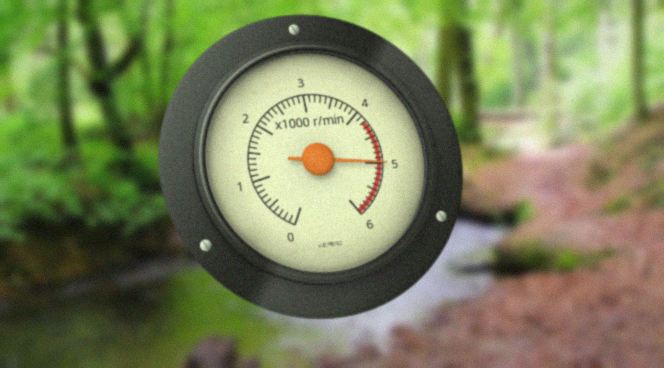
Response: 5000 (rpm)
